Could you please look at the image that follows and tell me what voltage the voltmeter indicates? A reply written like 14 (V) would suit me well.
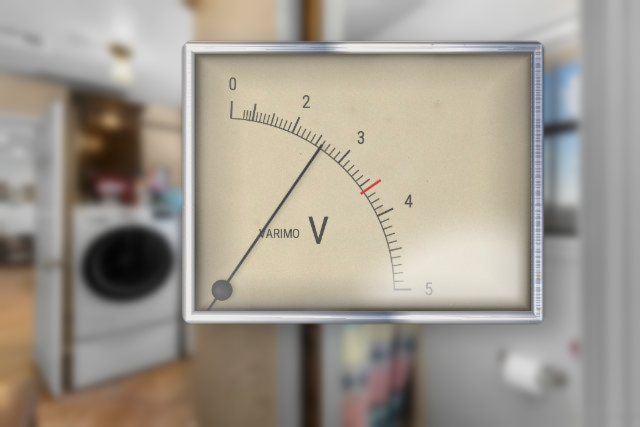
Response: 2.6 (V)
